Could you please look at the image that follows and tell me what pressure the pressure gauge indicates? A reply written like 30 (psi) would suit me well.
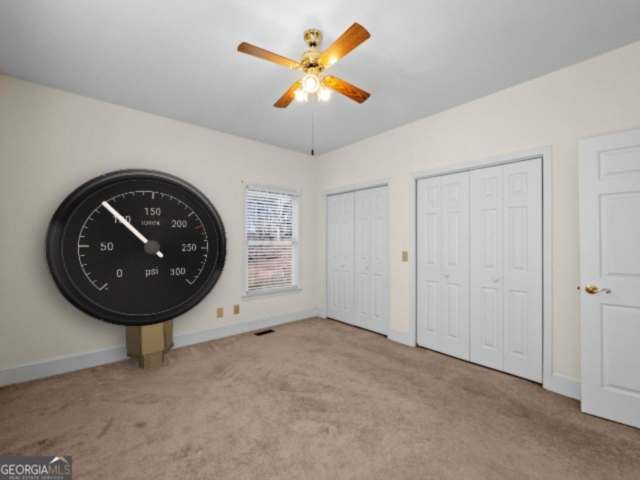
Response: 100 (psi)
